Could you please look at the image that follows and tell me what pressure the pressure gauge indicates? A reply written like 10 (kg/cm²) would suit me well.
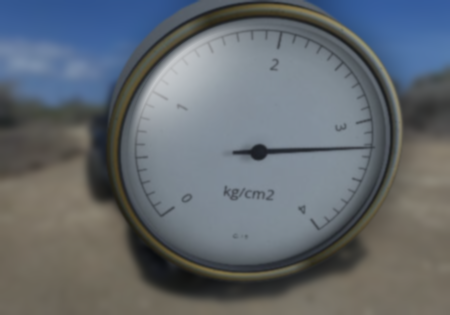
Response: 3.2 (kg/cm²)
